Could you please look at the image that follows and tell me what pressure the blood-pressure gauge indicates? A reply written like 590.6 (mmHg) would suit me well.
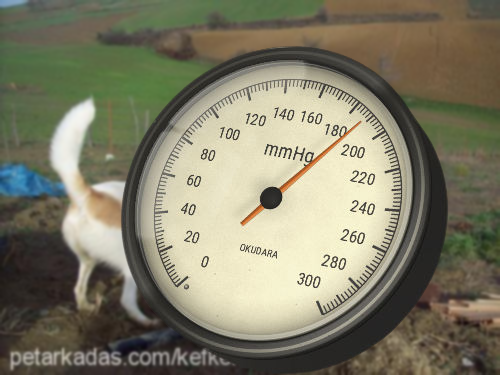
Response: 190 (mmHg)
